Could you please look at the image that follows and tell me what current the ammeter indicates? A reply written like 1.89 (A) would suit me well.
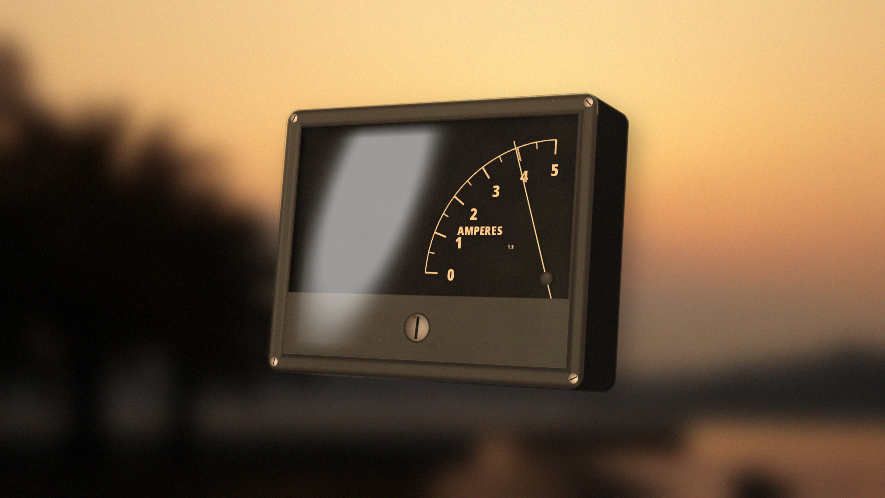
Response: 4 (A)
